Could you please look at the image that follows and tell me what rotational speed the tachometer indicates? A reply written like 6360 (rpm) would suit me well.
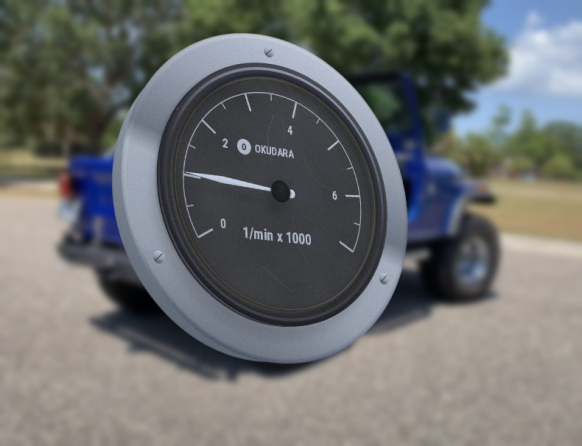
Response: 1000 (rpm)
